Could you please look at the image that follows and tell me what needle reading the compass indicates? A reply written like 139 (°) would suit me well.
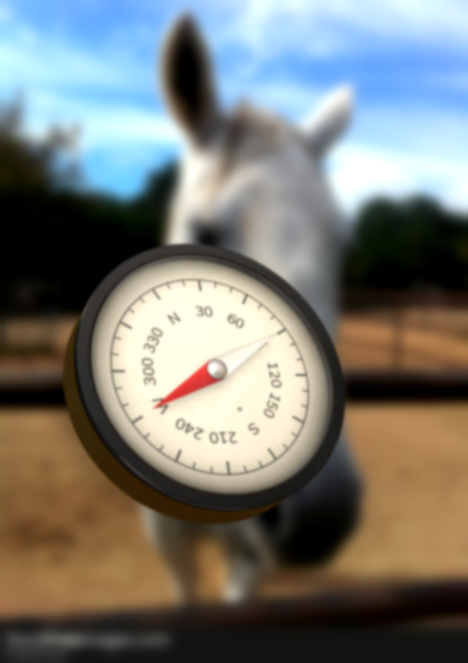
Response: 270 (°)
